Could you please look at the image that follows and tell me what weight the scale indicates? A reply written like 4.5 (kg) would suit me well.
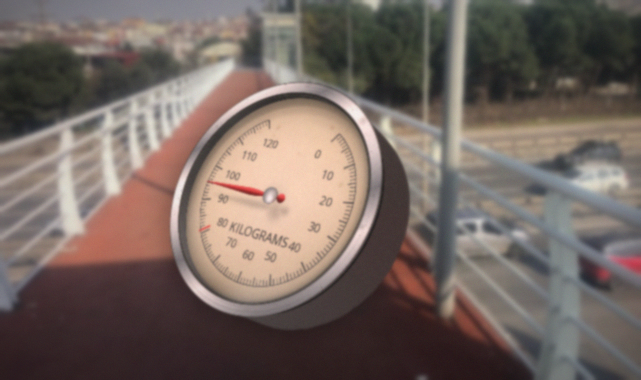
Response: 95 (kg)
